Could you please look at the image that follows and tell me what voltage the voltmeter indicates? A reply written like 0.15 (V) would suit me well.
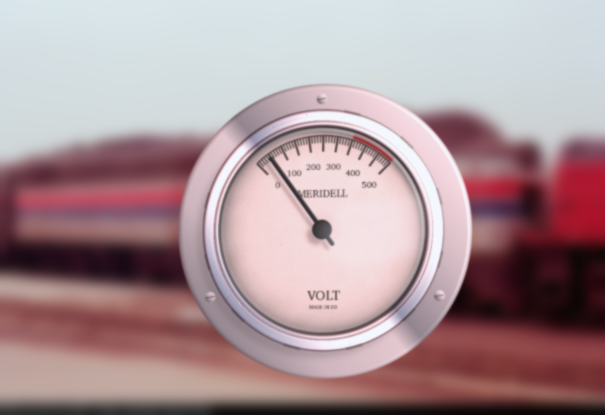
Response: 50 (V)
